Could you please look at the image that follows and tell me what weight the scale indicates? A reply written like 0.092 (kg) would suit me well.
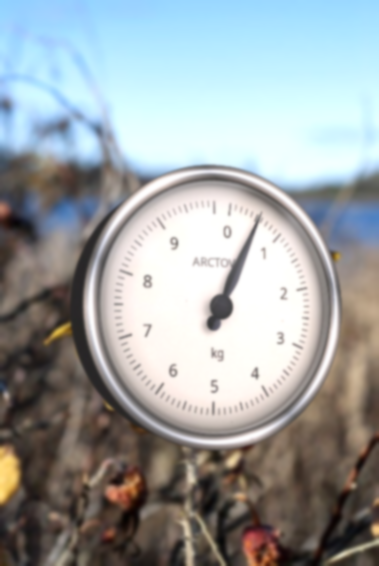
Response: 0.5 (kg)
